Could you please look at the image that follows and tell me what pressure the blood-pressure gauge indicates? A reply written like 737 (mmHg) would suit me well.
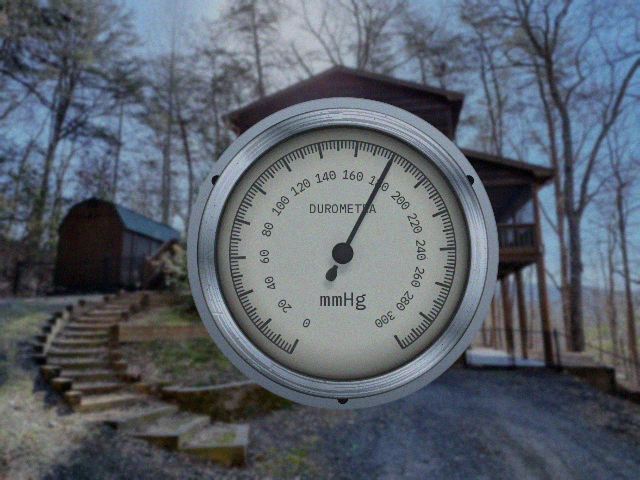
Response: 180 (mmHg)
